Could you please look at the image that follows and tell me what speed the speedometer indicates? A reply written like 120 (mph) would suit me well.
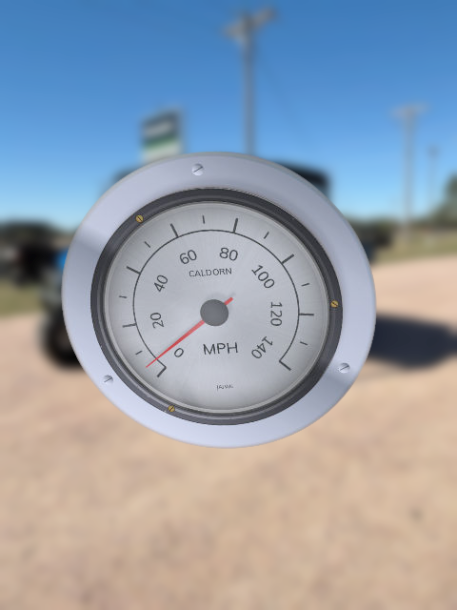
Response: 5 (mph)
